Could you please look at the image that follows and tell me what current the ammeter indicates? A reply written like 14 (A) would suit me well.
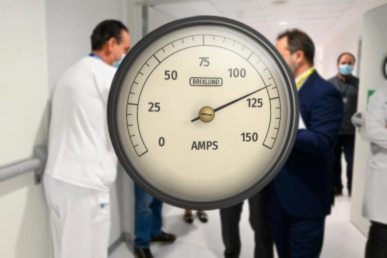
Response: 117.5 (A)
